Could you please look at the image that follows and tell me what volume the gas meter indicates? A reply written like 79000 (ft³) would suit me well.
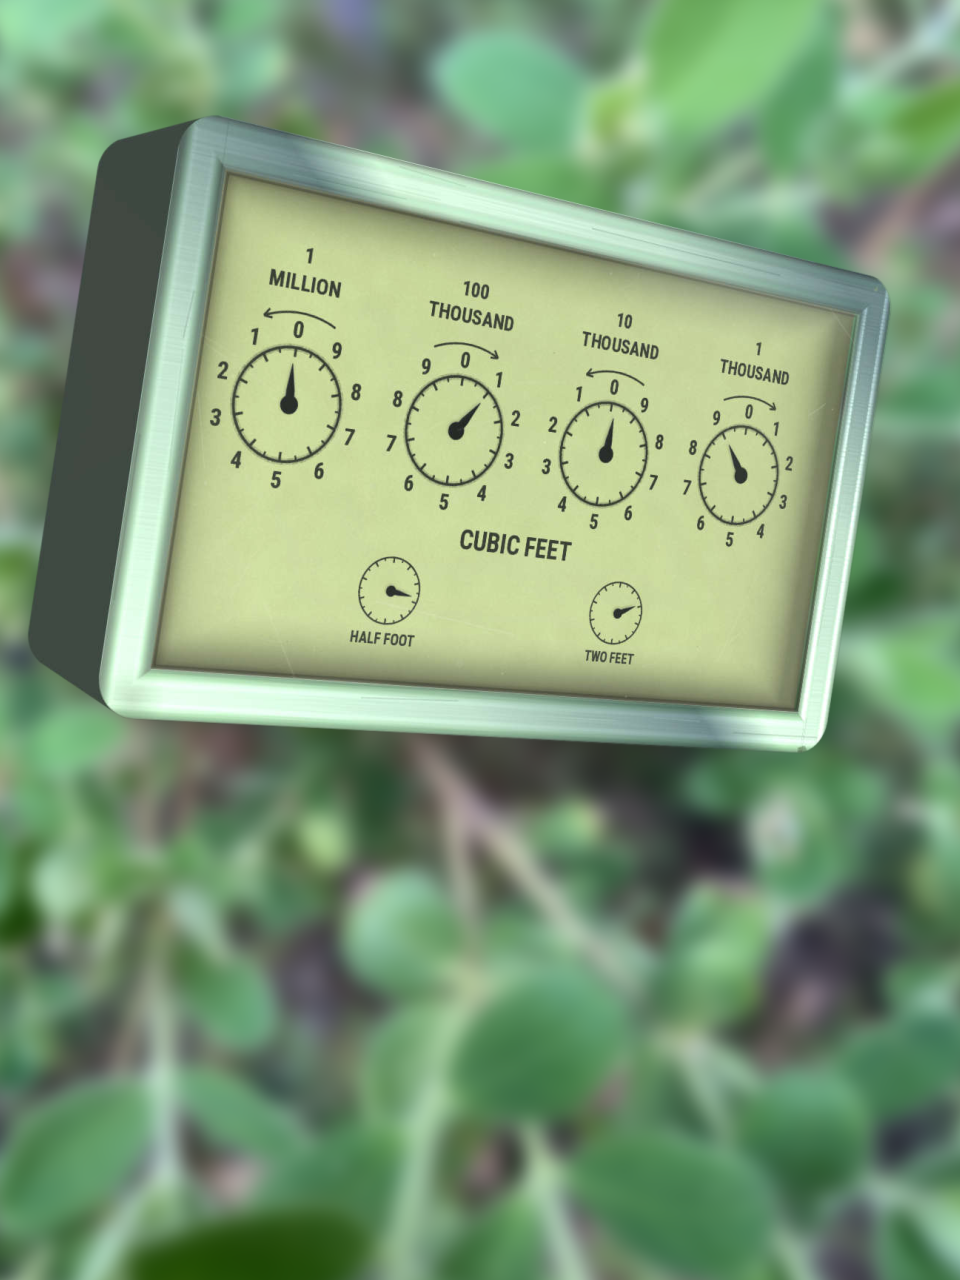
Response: 9900 (ft³)
